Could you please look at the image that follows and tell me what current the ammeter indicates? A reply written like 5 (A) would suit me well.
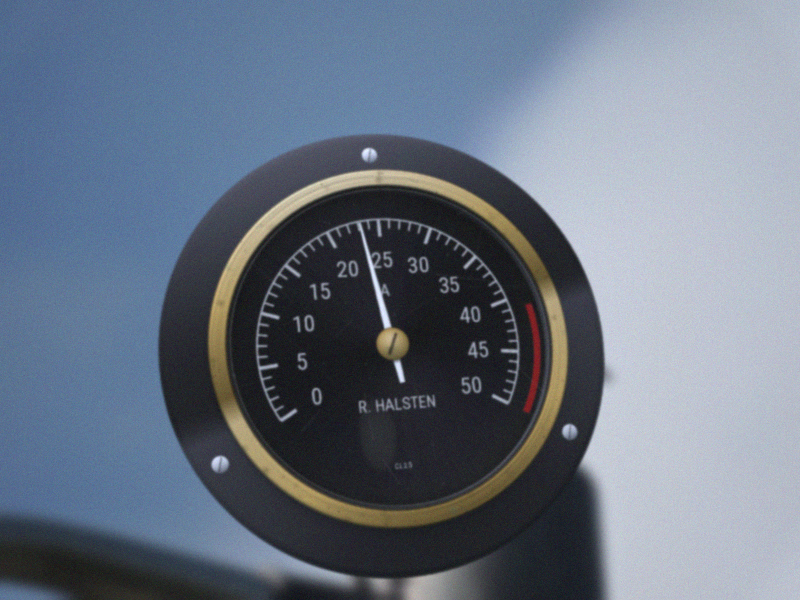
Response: 23 (A)
